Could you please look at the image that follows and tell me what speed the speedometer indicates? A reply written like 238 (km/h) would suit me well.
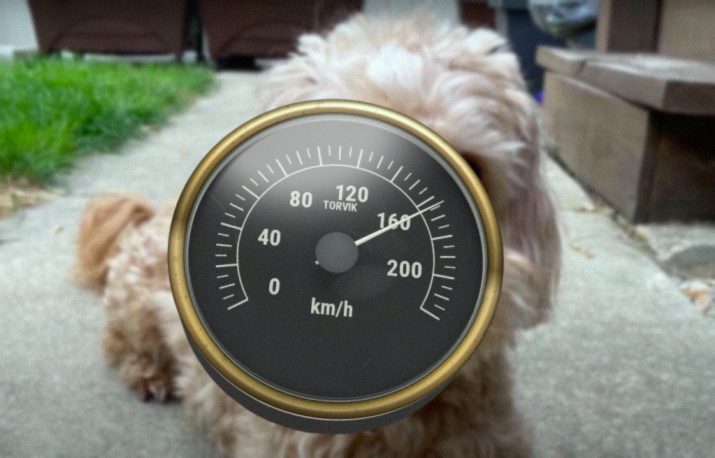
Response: 165 (km/h)
